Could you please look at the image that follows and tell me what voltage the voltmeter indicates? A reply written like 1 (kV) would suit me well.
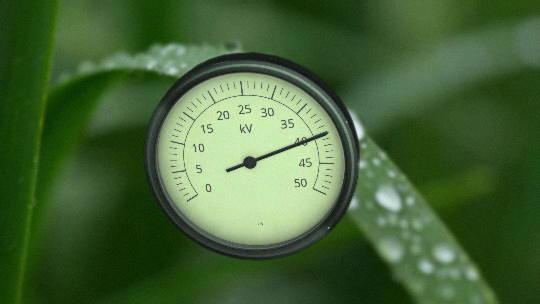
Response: 40 (kV)
